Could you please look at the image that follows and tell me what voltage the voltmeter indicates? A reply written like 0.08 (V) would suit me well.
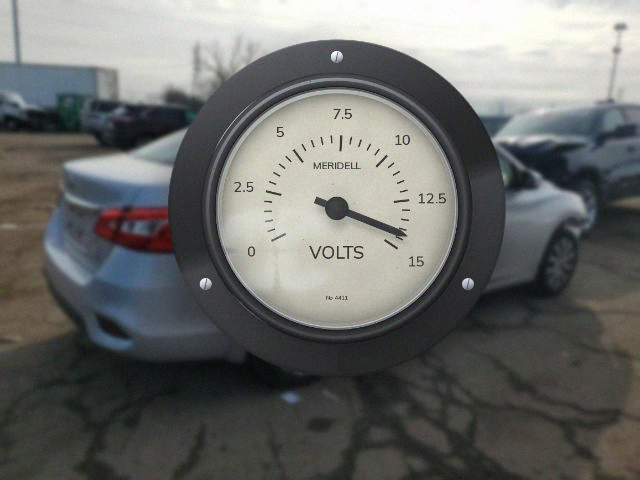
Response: 14.25 (V)
